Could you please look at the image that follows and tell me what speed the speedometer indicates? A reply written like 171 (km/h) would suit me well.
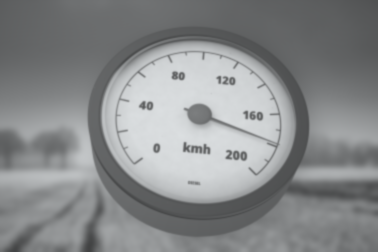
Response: 180 (km/h)
